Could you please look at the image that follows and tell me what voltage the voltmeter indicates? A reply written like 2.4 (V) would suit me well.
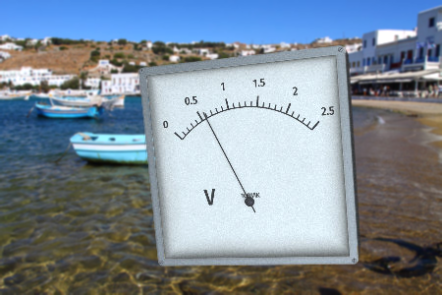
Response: 0.6 (V)
